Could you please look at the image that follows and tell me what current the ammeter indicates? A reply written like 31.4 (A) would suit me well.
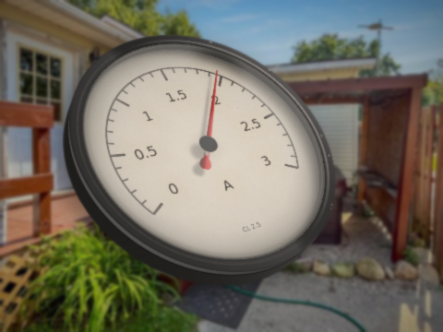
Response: 1.95 (A)
